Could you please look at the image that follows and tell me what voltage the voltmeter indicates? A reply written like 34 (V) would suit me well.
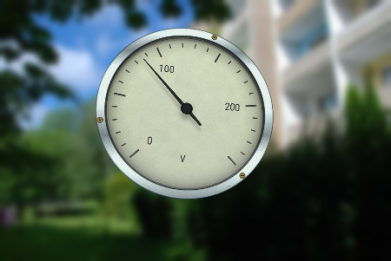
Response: 85 (V)
